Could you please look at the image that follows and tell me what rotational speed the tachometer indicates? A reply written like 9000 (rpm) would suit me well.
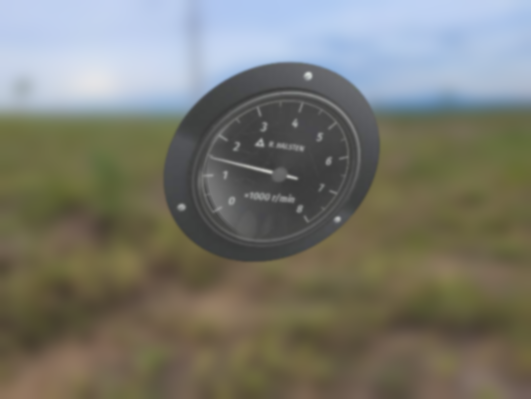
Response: 1500 (rpm)
